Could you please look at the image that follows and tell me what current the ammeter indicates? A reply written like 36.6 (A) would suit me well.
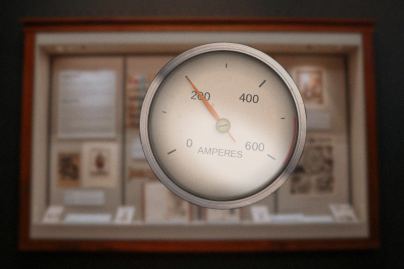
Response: 200 (A)
